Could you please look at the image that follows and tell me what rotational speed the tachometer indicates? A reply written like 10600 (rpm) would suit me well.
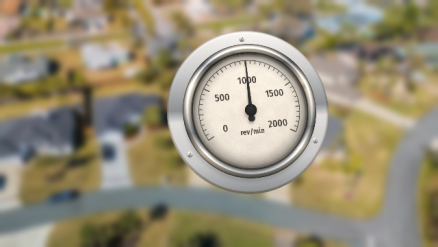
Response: 1000 (rpm)
